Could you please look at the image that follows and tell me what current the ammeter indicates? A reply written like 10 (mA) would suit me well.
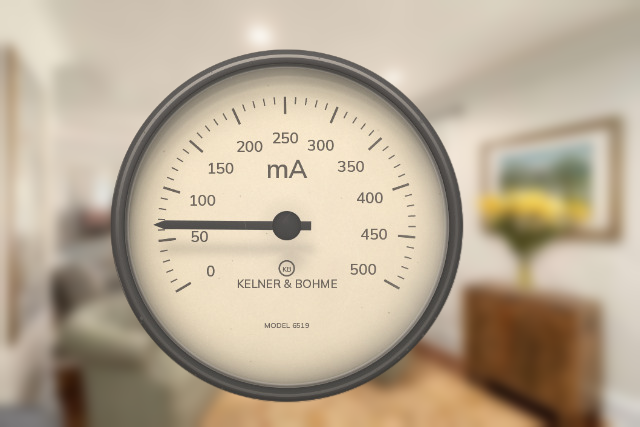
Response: 65 (mA)
